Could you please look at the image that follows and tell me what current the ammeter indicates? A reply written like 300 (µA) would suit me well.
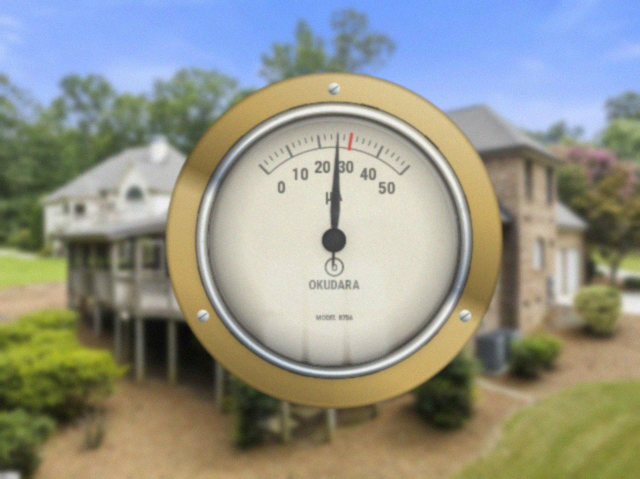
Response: 26 (µA)
